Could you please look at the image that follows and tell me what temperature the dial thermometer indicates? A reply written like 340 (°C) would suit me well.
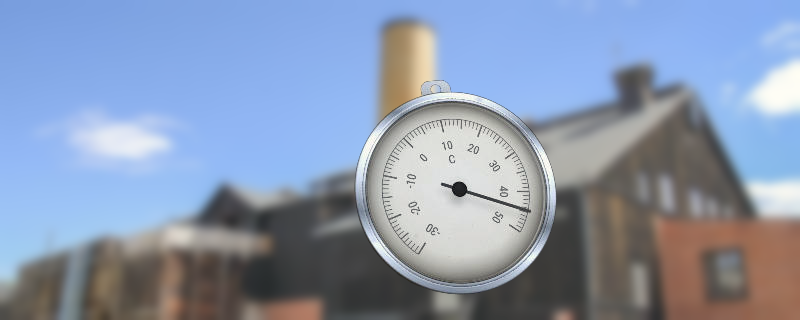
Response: 45 (°C)
